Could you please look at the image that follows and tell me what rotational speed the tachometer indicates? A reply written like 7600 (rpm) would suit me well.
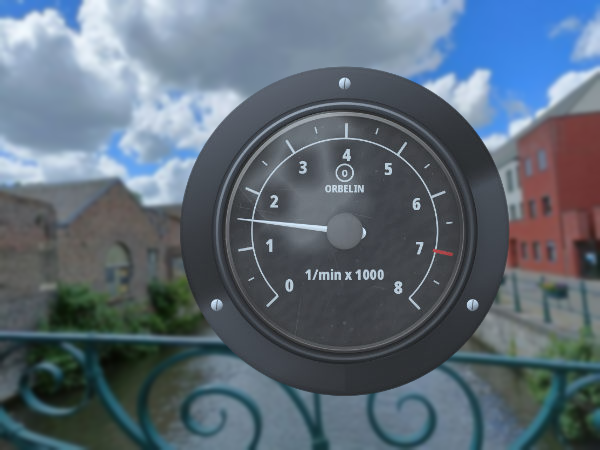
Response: 1500 (rpm)
